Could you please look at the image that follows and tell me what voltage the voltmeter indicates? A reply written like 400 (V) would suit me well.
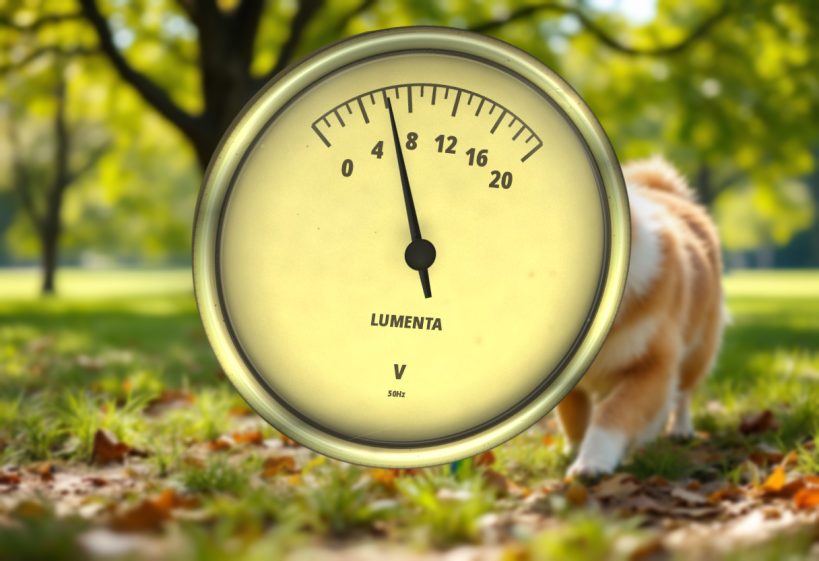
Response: 6 (V)
